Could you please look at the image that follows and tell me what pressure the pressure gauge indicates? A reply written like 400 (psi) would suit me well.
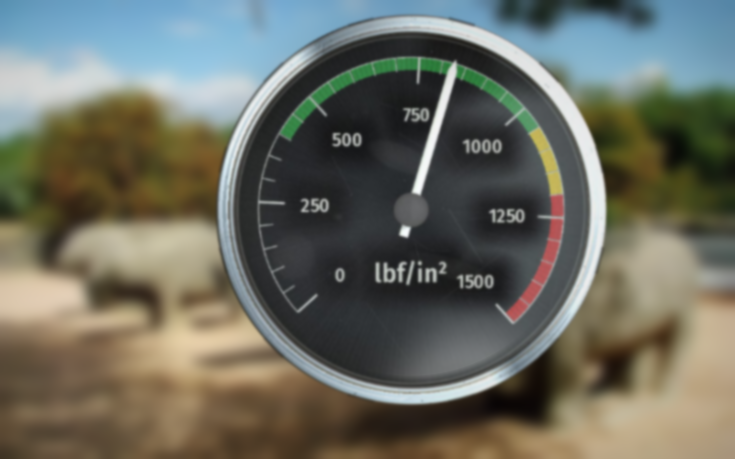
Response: 825 (psi)
